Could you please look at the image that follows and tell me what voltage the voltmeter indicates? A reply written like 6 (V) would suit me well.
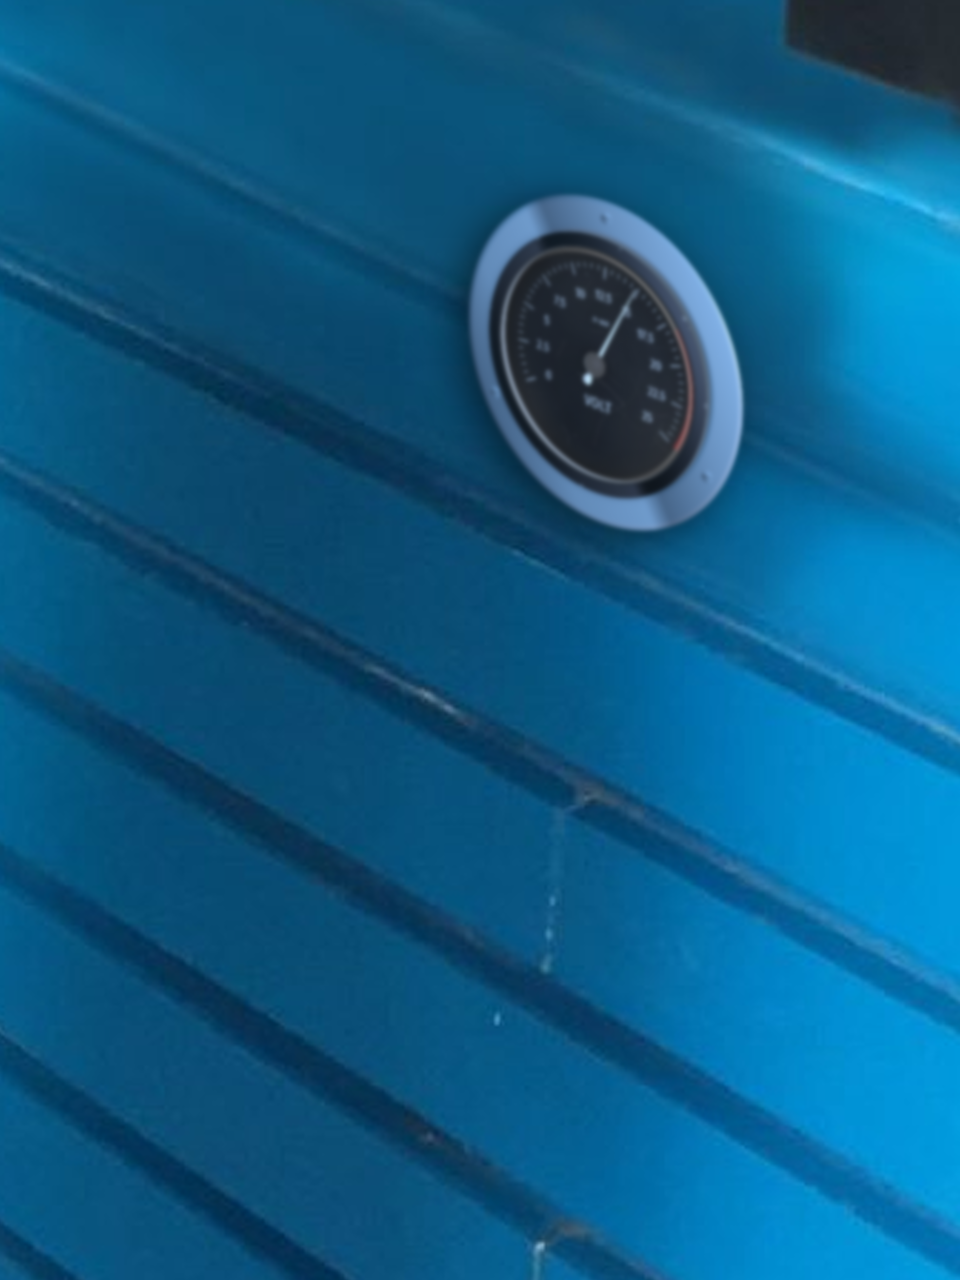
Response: 15 (V)
